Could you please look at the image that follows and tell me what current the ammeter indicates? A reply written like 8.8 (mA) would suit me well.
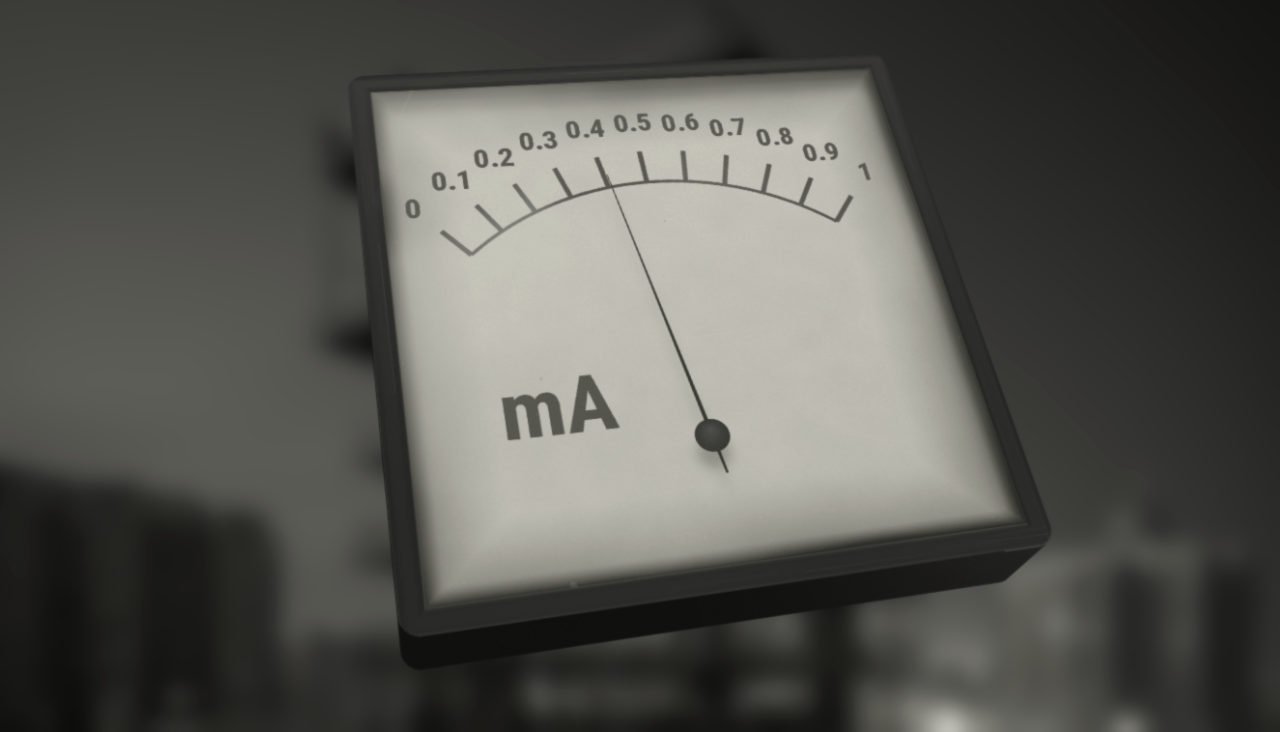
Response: 0.4 (mA)
